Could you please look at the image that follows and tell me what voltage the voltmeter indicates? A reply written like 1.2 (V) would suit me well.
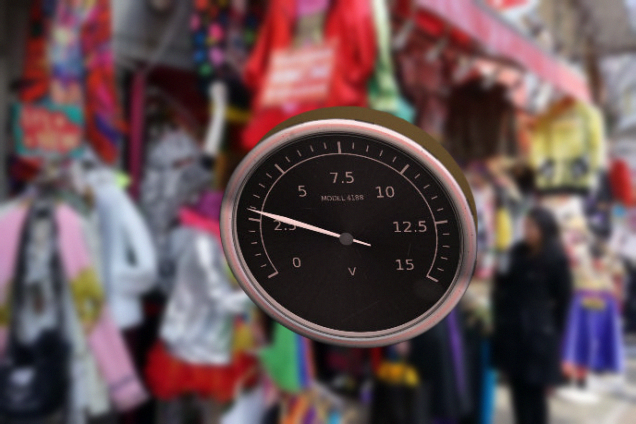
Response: 3 (V)
